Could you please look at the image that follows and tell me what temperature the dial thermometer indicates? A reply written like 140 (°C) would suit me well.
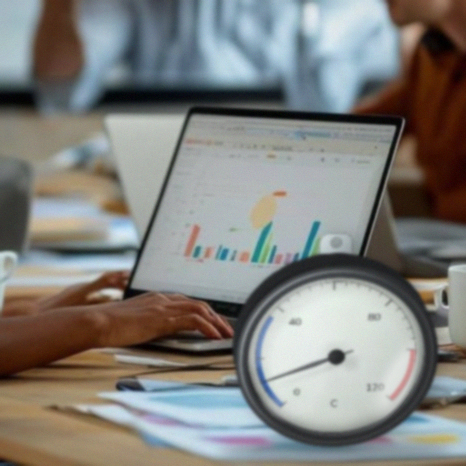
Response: 12 (°C)
